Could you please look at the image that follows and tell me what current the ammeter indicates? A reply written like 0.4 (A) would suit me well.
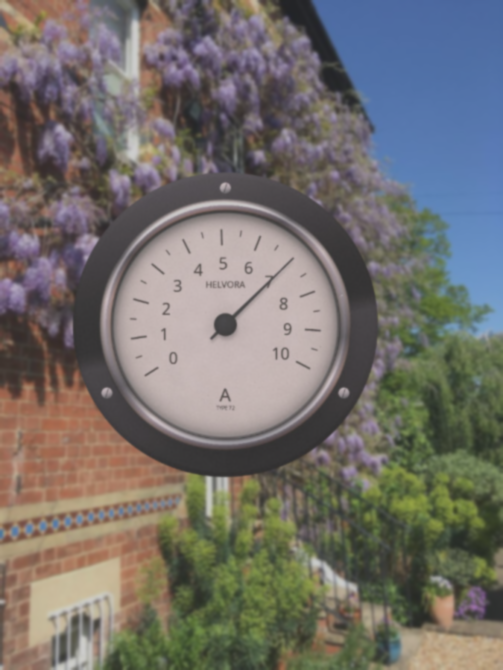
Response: 7 (A)
